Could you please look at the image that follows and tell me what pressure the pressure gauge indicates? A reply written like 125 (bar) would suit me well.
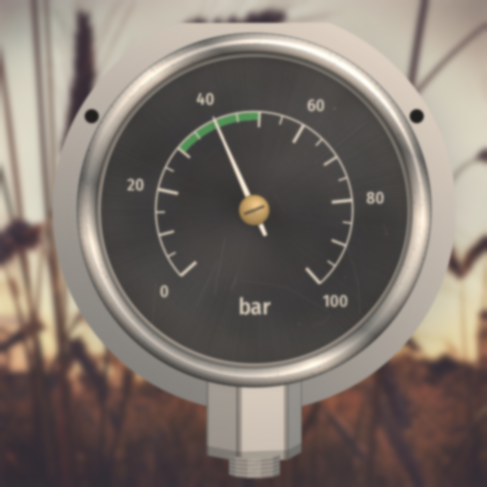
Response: 40 (bar)
